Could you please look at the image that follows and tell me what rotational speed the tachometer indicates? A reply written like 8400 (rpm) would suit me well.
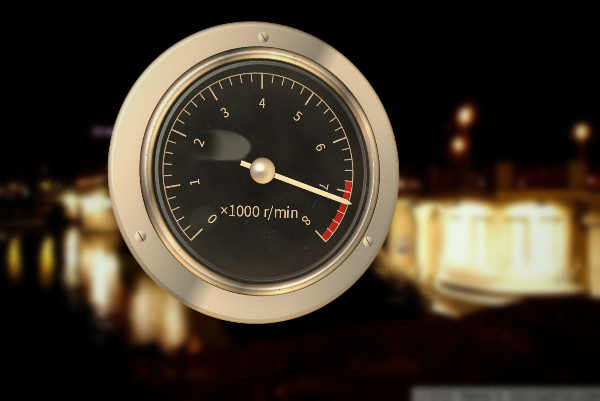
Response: 7200 (rpm)
